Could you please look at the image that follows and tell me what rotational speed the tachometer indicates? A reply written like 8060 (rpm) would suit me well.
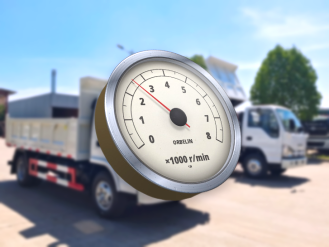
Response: 2500 (rpm)
